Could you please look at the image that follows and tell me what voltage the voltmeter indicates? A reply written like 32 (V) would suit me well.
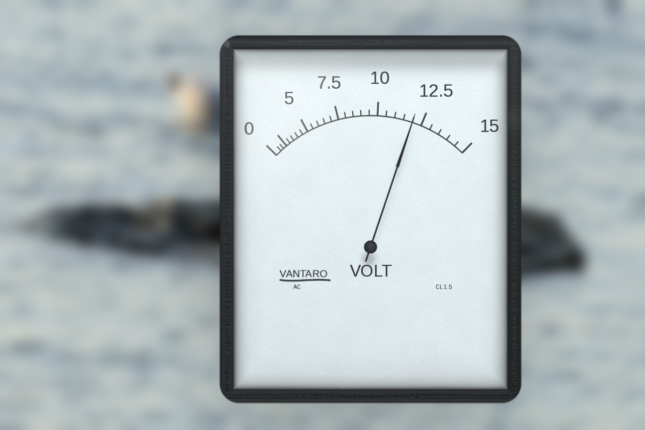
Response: 12 (V)
